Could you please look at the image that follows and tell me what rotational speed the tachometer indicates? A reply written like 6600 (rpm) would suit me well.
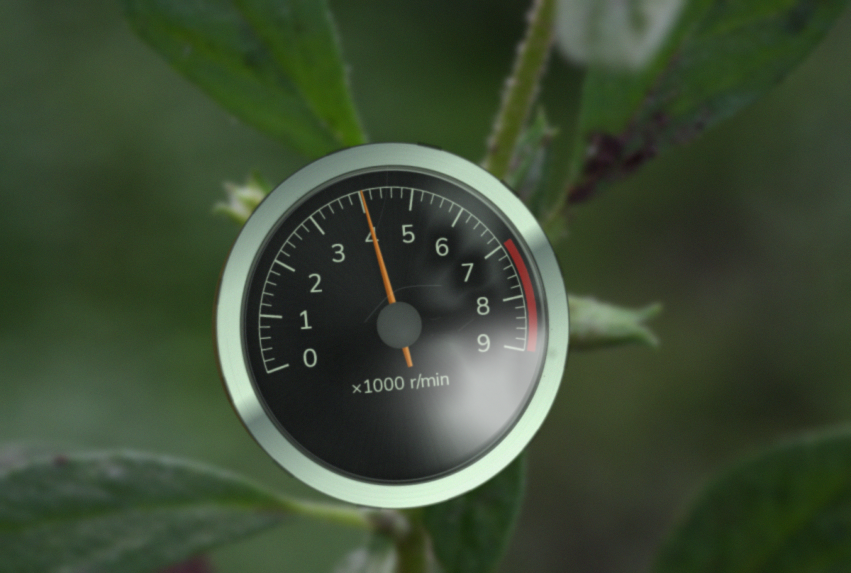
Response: 4000 (rpm)
